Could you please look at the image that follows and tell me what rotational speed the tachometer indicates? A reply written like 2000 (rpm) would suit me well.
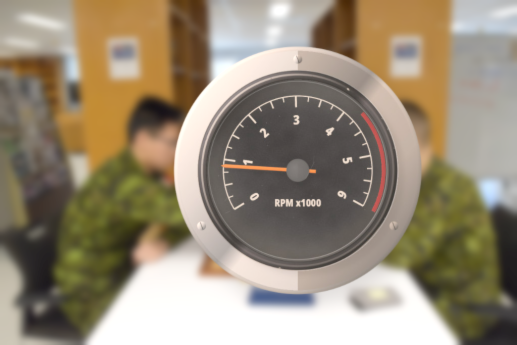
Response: 875 (rpm)
